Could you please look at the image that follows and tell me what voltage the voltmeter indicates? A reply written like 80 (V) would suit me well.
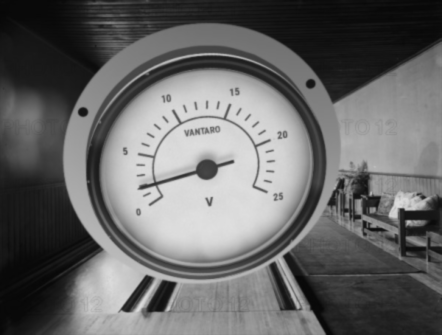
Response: 2 (V)
